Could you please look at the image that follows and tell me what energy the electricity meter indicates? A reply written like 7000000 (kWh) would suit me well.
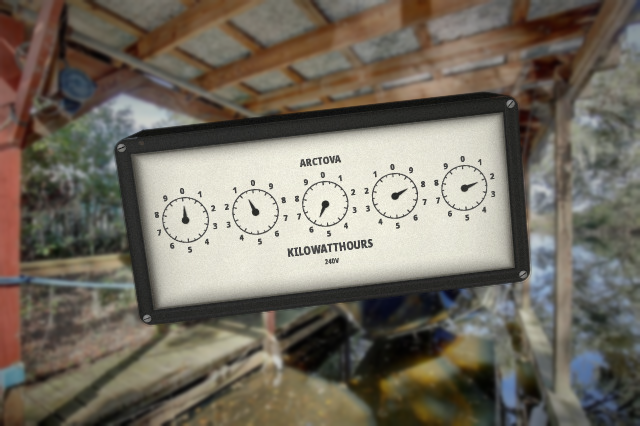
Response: 582 (kWh)
